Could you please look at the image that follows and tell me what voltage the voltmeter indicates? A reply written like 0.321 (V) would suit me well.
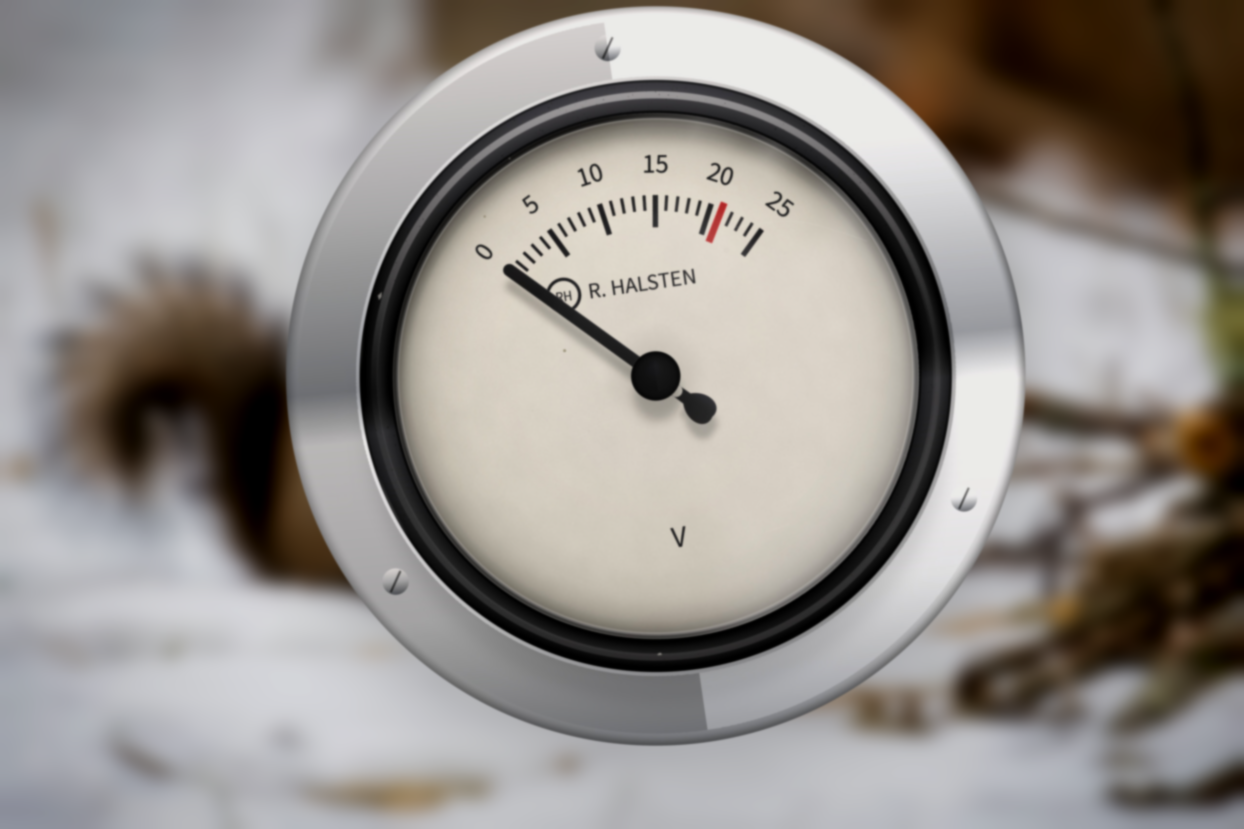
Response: 0 (V)
